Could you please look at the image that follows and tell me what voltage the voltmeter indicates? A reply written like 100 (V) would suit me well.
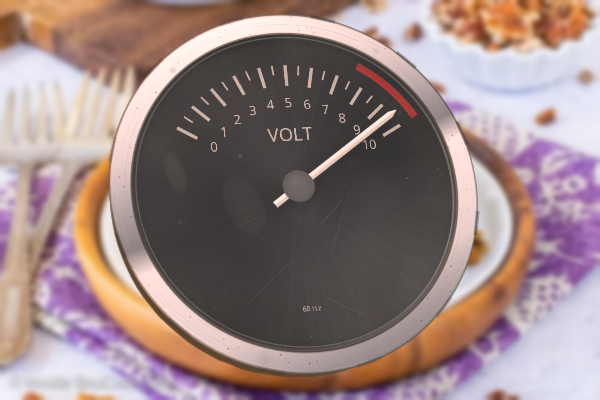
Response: 9.5 (V)
